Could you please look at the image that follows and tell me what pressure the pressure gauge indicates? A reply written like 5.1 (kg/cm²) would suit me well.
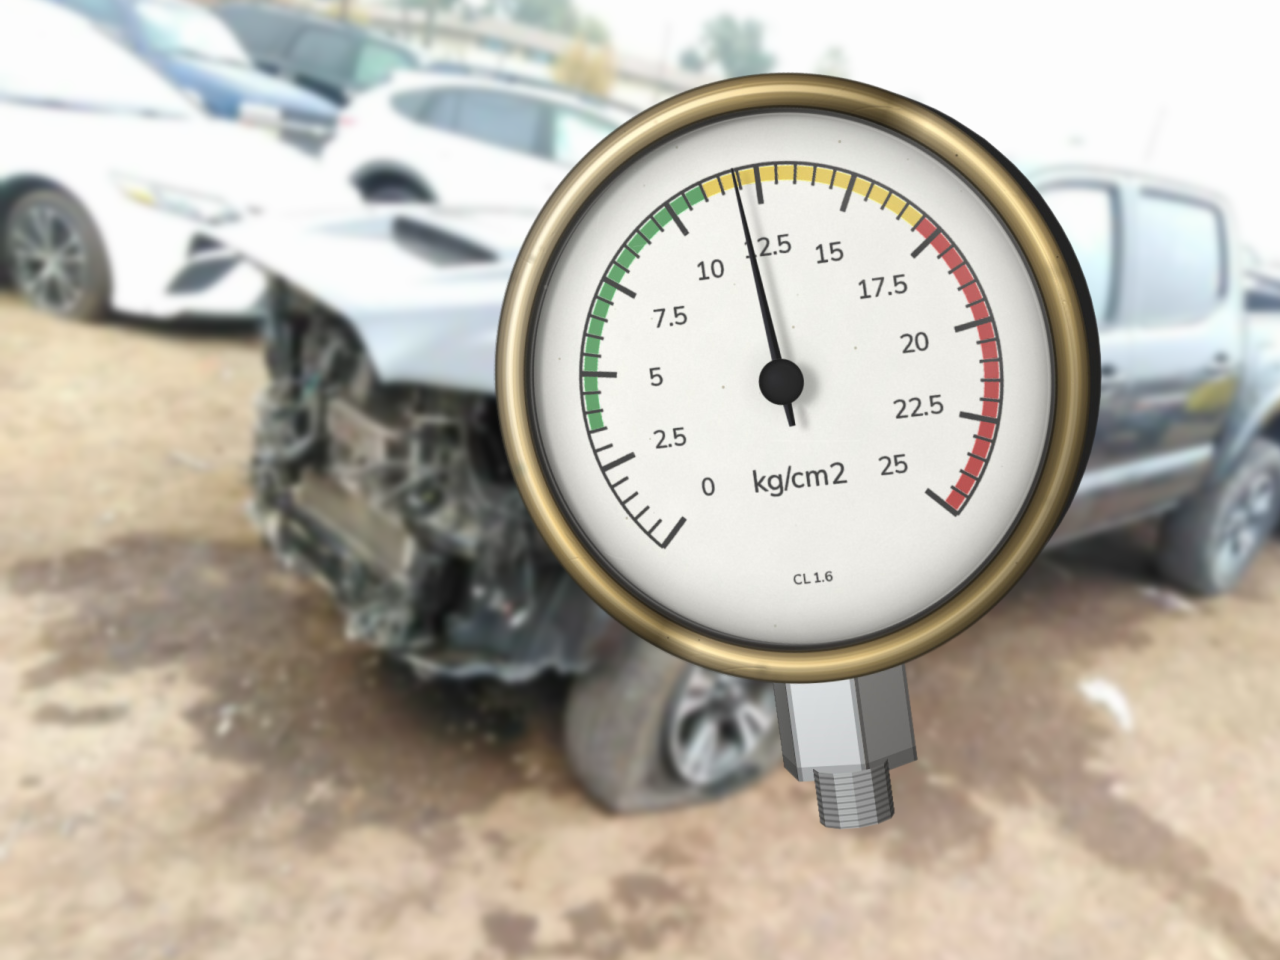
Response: 12 (kg/cm²)
